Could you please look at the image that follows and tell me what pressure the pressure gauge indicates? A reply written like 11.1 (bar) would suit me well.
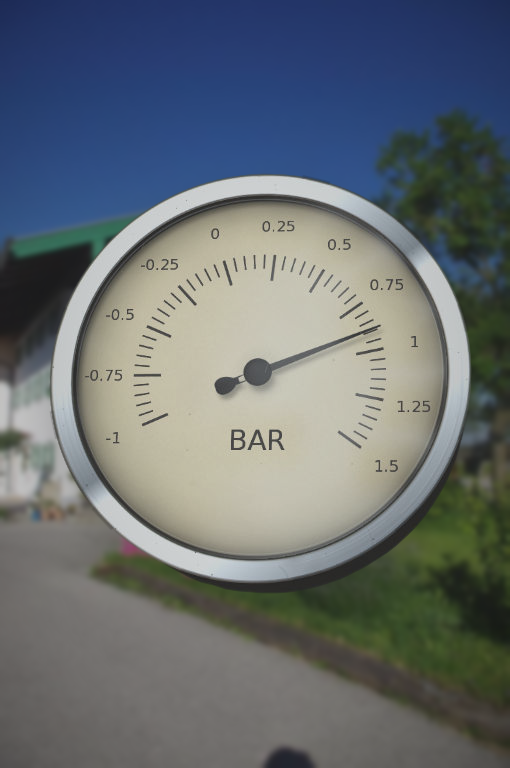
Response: 0.9 (bar)
